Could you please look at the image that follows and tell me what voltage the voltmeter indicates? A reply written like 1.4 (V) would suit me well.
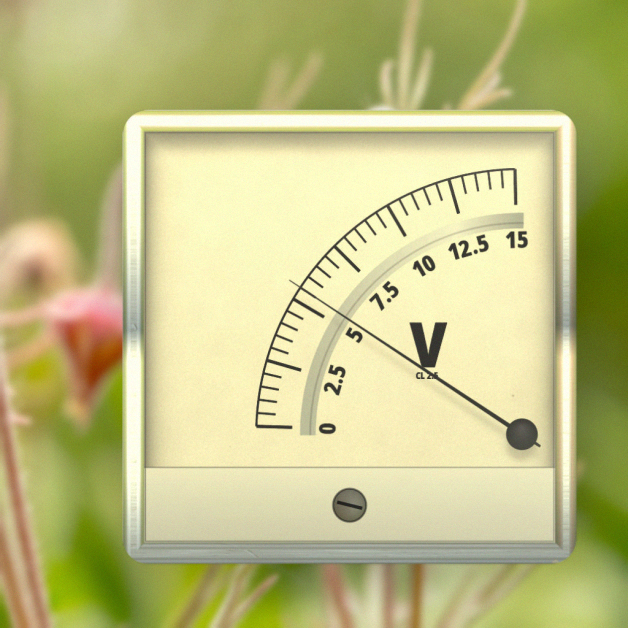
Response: 5.5 (V)
